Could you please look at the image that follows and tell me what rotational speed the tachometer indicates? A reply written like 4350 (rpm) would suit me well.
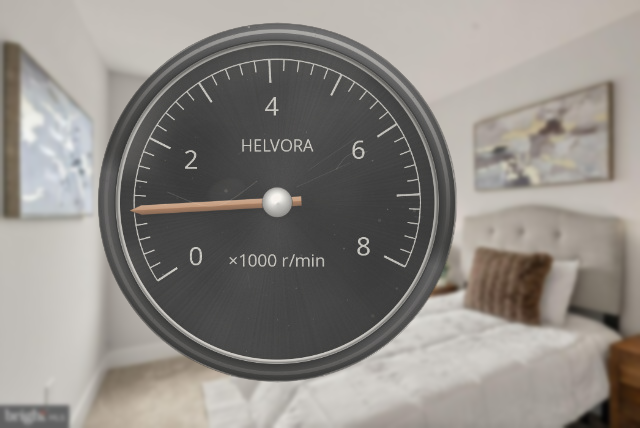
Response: 1000 (rpm)
